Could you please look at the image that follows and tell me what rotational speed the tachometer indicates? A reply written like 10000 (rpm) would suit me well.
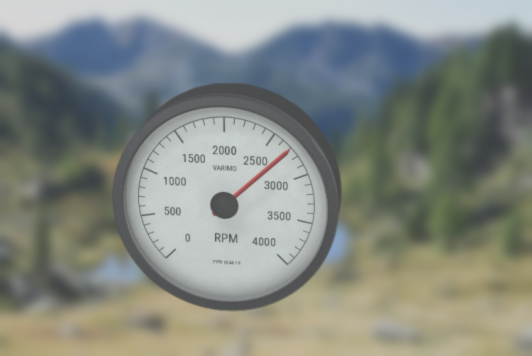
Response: 2700 (rpm)
